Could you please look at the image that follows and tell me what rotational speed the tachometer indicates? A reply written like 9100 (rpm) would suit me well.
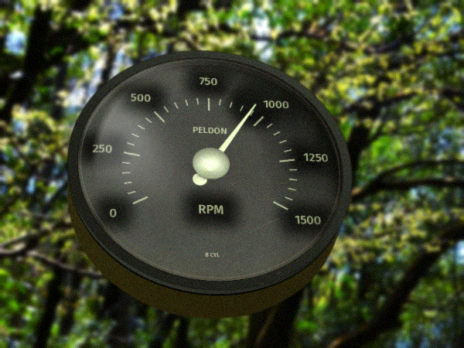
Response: 950 (rpm)
